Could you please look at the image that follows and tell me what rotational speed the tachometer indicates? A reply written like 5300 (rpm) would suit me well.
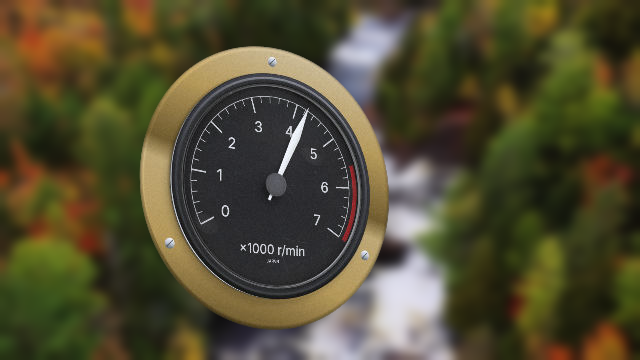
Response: 4200 (rpm)
